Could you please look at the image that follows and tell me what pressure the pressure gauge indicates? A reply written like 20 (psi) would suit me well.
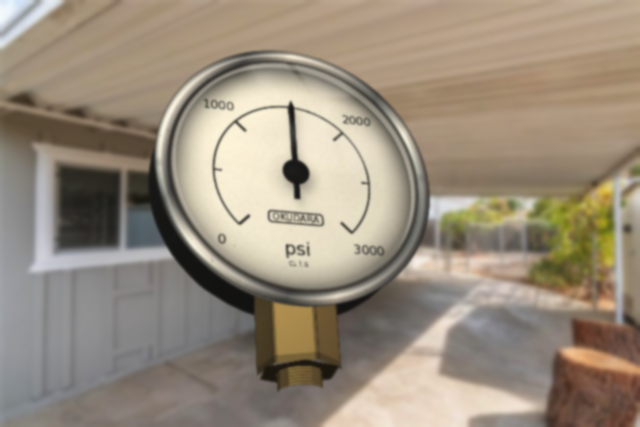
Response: 1500 (psi)
